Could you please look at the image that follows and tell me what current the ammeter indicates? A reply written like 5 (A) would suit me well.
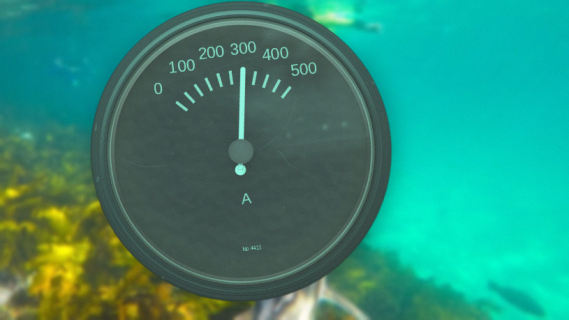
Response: 300 (A)
